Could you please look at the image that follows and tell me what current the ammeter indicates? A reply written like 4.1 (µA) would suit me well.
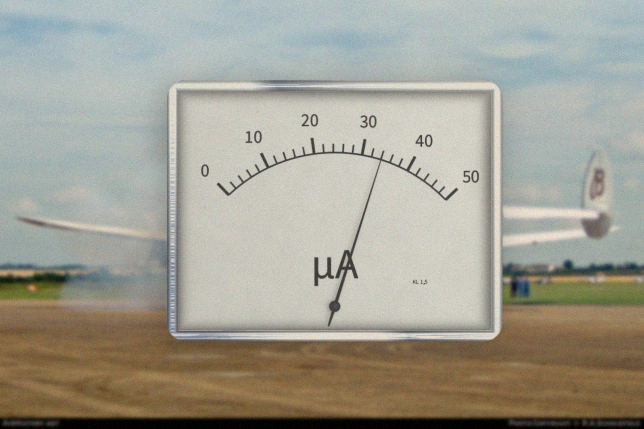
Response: 34 (µA)
